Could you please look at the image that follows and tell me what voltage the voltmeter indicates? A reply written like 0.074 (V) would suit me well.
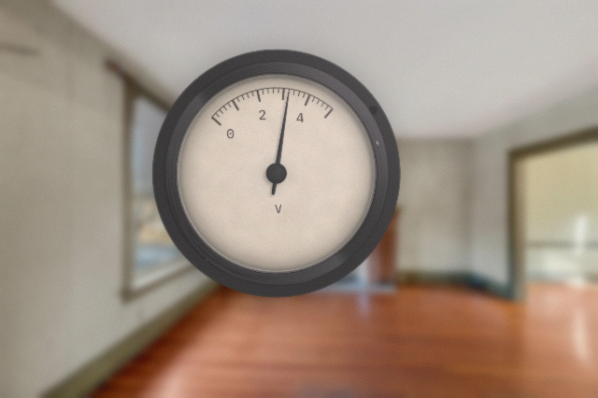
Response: 3.2 (V)
